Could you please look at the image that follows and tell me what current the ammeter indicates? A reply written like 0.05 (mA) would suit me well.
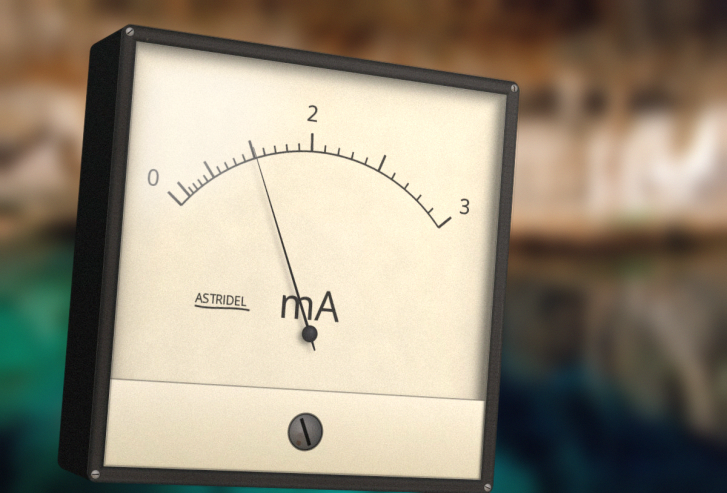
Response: 1.5 (mA)
